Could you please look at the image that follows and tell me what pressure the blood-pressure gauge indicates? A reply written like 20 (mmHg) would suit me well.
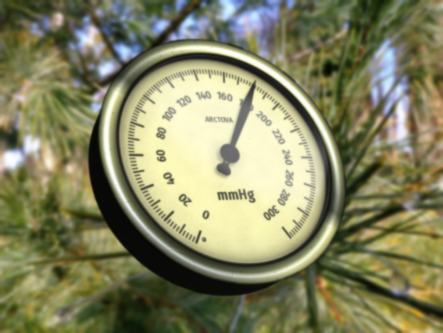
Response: 180 (mmHg)
